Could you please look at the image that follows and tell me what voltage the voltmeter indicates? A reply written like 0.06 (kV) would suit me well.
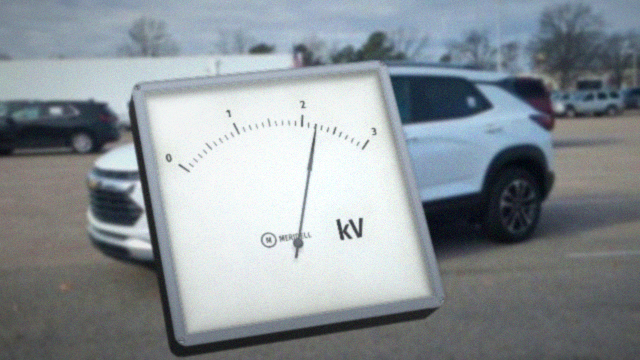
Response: 2.2 (kV)
